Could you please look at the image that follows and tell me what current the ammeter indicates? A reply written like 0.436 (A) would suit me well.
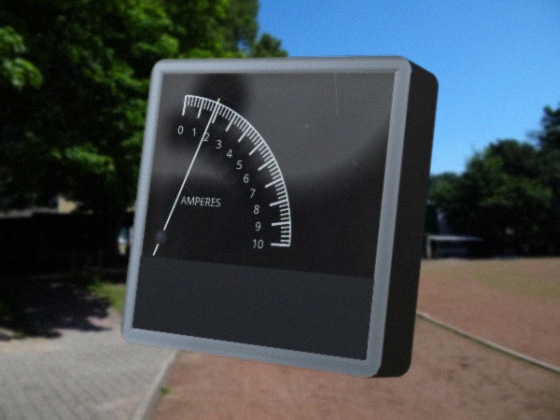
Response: 2 (A)
